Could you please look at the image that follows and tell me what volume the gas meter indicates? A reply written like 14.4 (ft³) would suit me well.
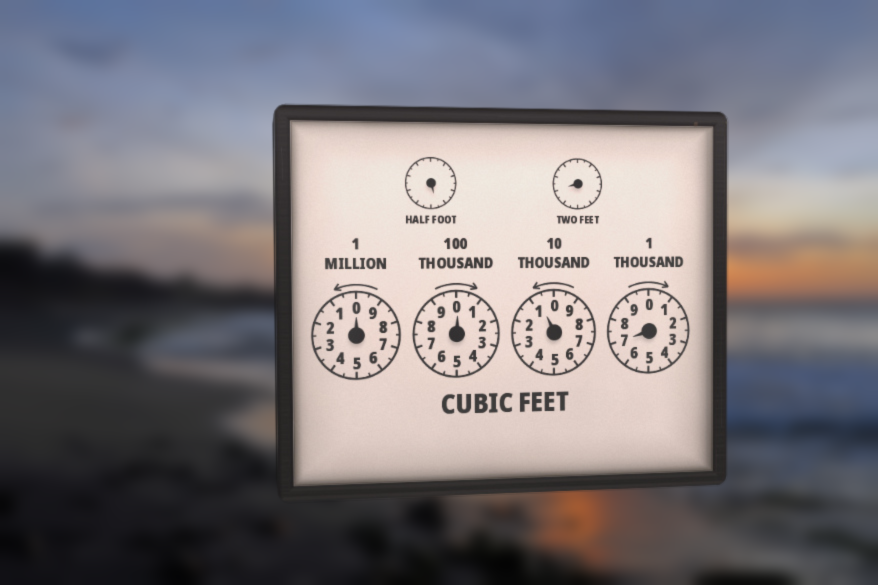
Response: 700 (ft³)
